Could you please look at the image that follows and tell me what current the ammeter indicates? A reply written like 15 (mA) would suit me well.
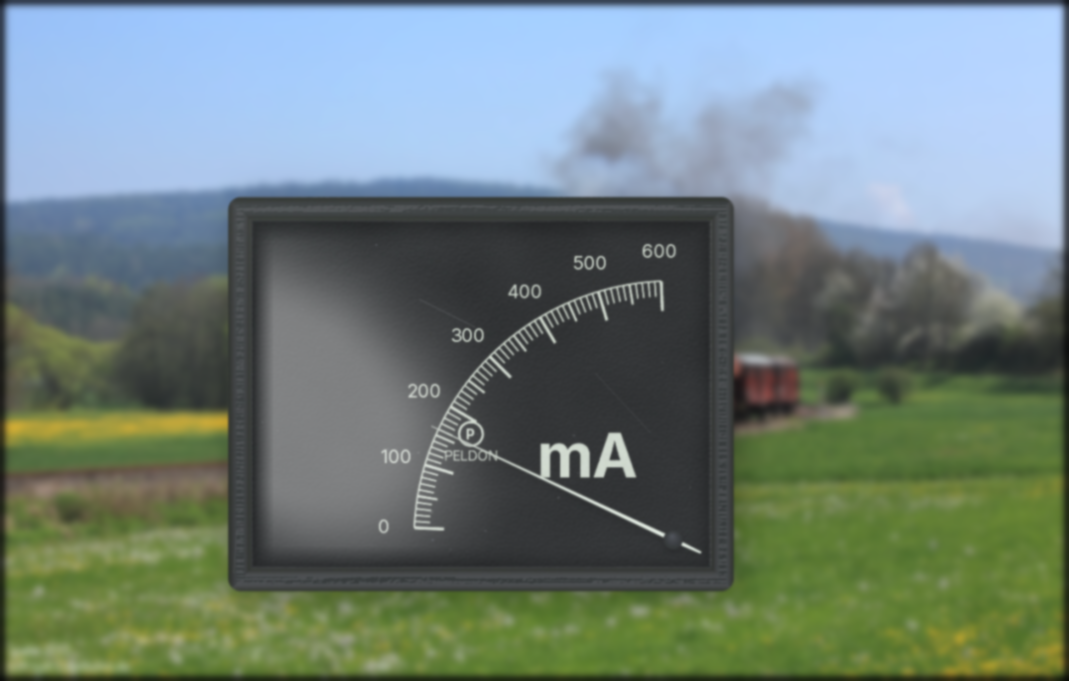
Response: 160 (mA)
